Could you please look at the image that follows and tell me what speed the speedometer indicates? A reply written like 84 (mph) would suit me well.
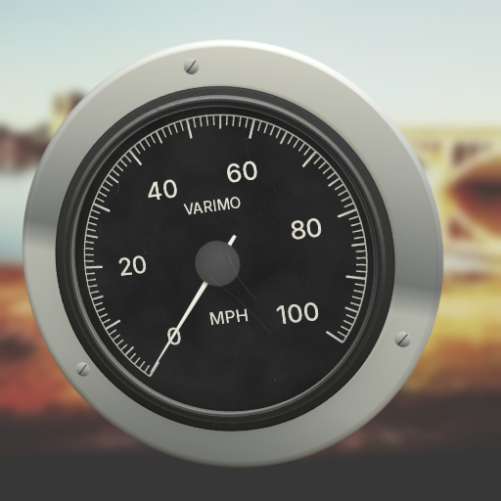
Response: 0 (mph)
